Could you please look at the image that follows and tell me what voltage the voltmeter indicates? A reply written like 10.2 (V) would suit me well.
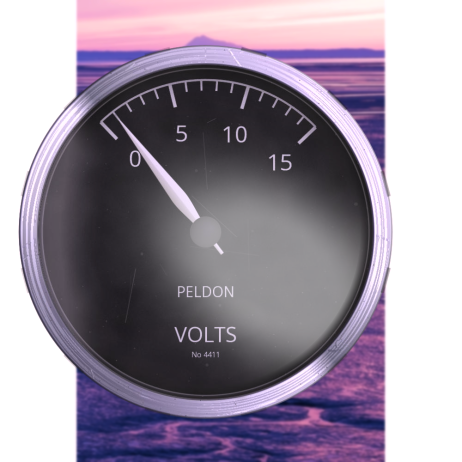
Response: 1 (V)
